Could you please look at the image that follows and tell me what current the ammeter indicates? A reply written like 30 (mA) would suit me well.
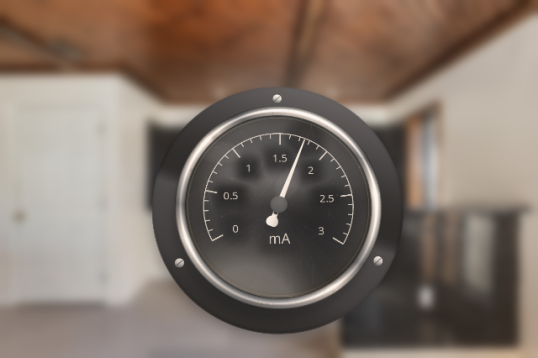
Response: 1.75 (mA)
